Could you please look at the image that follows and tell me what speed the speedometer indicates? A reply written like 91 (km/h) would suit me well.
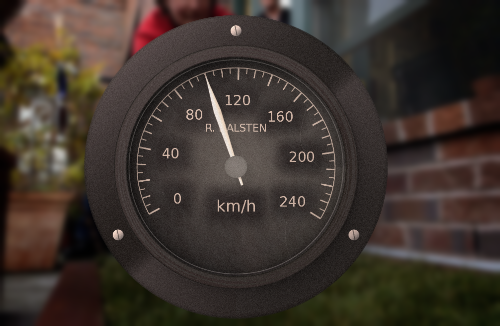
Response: 100 (km/h)
